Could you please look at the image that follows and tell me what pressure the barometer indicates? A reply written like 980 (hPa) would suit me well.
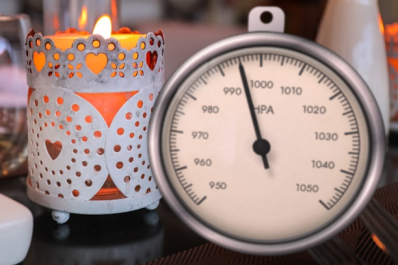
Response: 995 (hPa)
